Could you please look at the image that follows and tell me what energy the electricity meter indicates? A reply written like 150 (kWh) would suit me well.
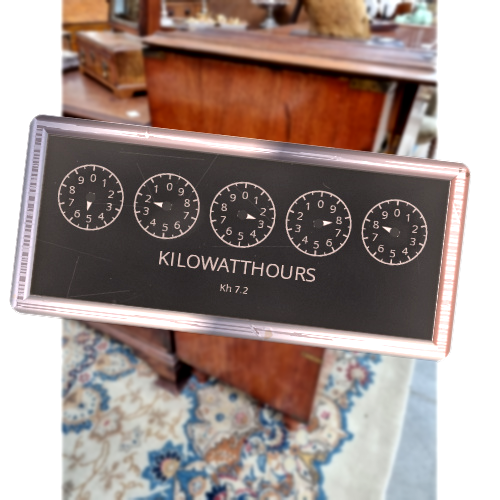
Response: 52278 (kWh)
